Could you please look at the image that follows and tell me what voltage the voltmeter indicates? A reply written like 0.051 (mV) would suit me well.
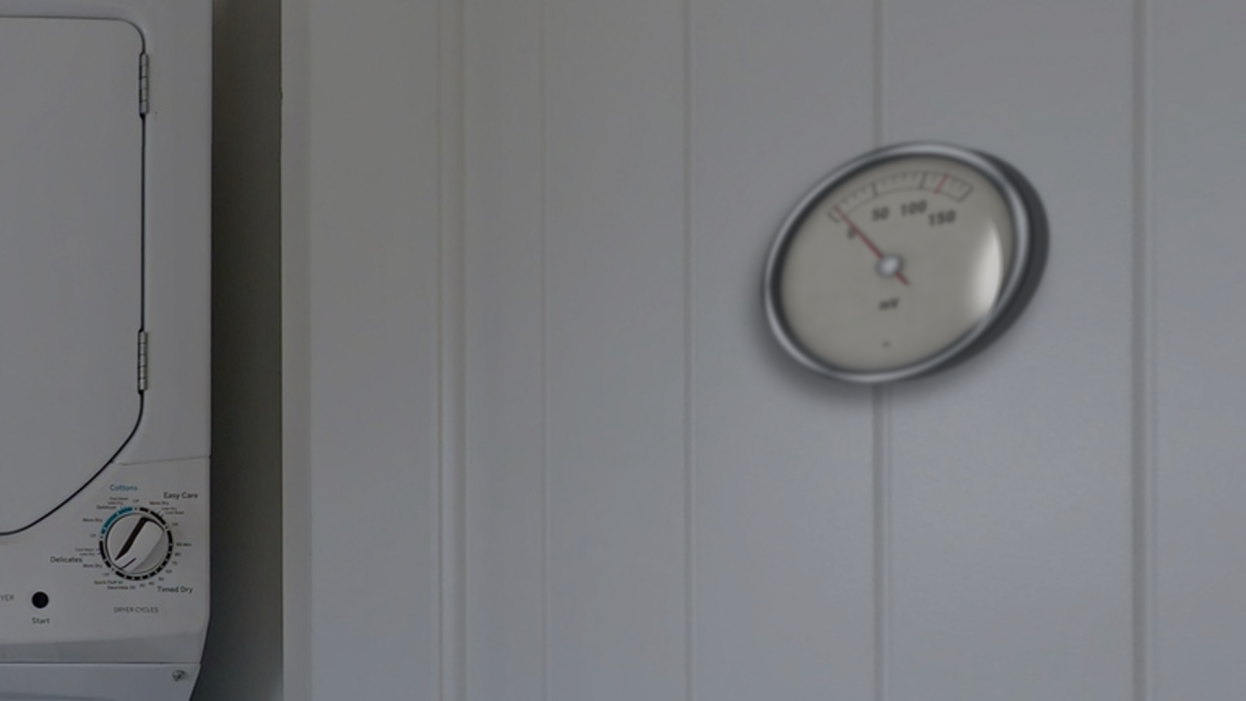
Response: 10 (mV)
